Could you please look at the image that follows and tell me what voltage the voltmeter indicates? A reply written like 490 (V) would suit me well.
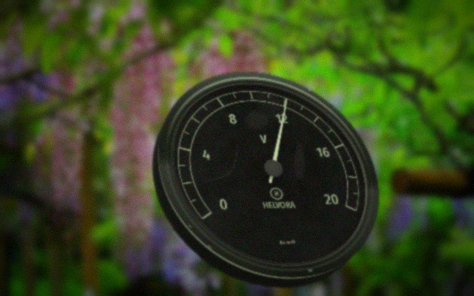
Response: 12 (V)
